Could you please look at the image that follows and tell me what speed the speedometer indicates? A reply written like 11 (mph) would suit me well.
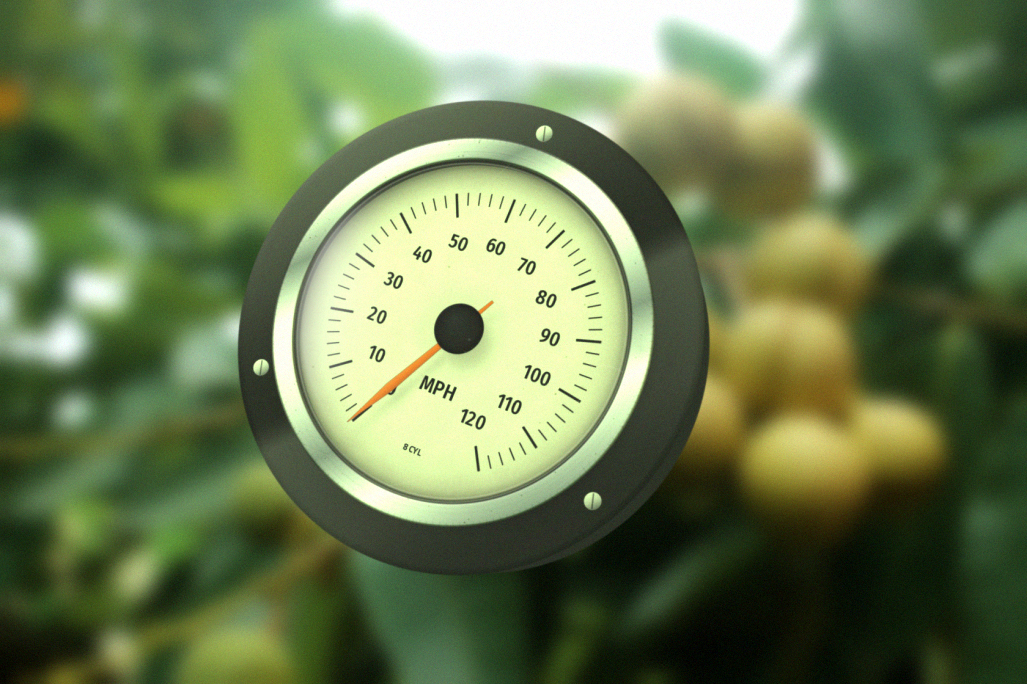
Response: 0 (mph)
